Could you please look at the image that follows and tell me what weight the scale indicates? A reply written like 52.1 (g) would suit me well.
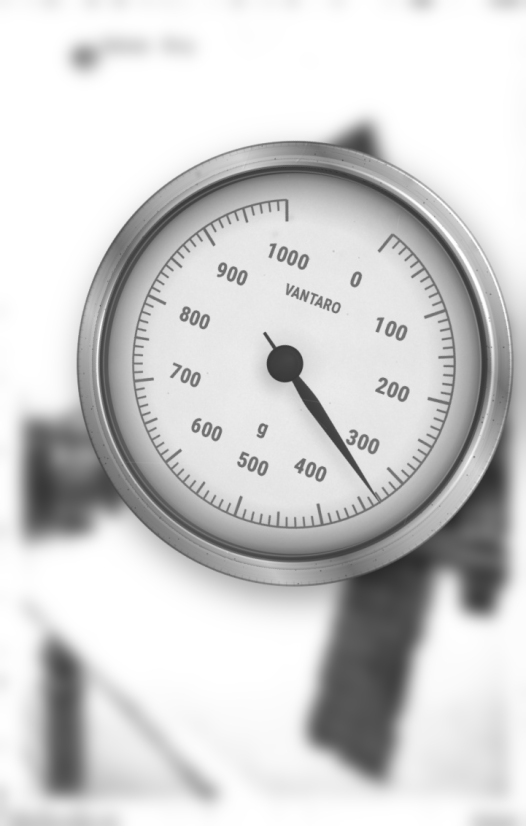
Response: 330 (g)
